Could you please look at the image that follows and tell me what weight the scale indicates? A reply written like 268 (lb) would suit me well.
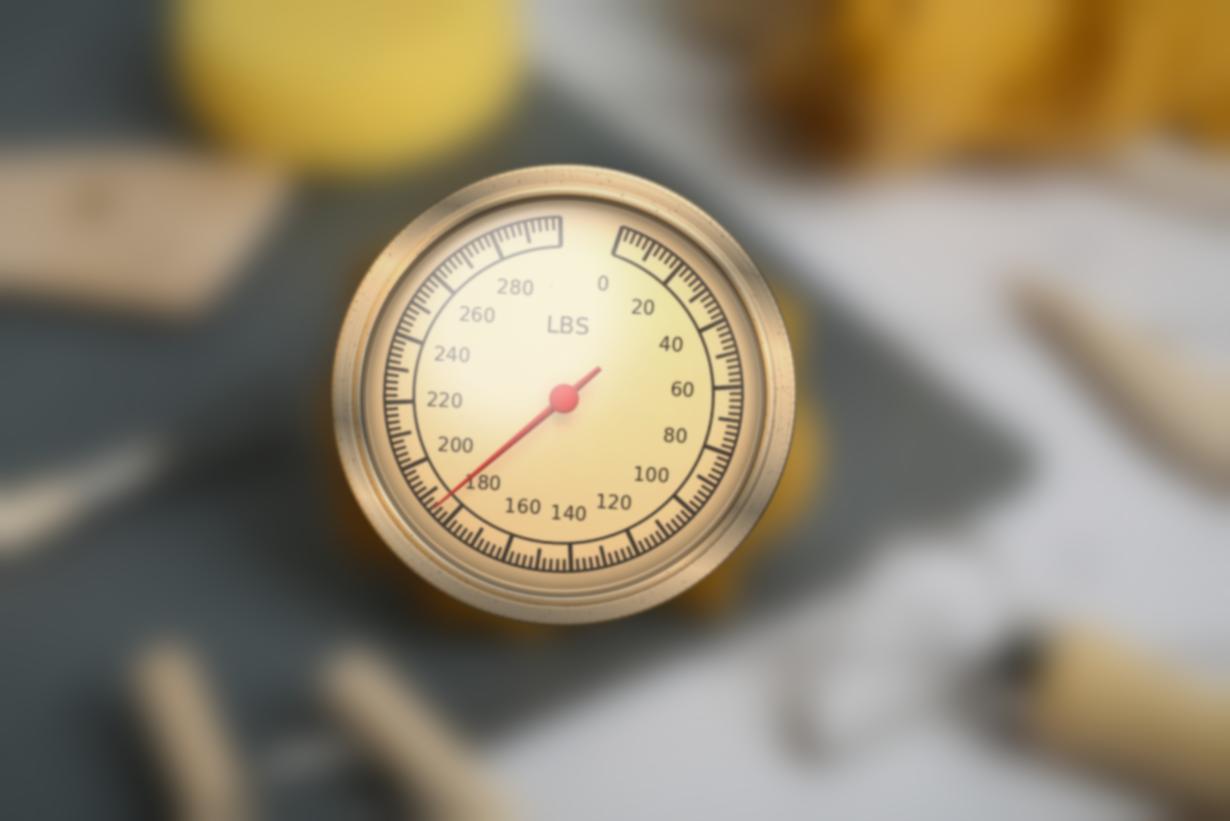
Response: 186 (lb)
